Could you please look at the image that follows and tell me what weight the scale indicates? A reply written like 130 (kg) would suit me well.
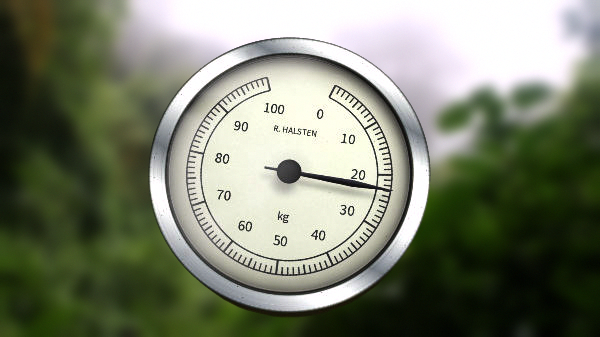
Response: 23 (kg)
